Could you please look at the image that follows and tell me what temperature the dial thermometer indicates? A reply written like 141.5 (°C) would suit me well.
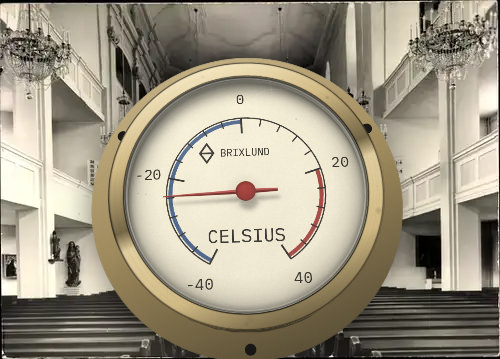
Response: -24 (°C)
